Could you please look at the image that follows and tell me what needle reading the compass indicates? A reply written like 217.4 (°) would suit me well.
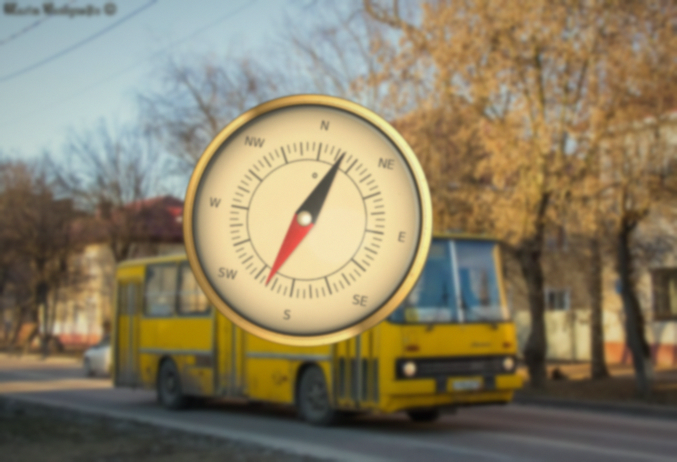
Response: 200 (°)
